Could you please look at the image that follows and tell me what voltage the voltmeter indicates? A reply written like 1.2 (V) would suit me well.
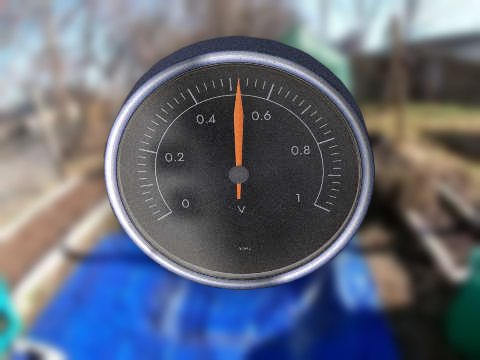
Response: 0.52 (V)
